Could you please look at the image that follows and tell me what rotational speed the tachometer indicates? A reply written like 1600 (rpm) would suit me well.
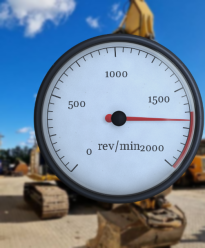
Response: 1700 (rpm)
